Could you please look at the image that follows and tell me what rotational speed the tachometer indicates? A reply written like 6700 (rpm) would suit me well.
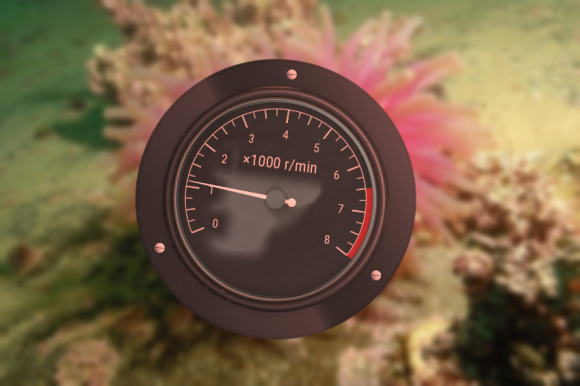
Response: 1125 (rpm)
